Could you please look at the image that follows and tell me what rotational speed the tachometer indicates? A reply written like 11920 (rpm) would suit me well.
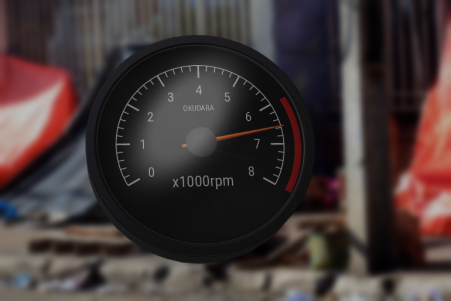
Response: 6600 (rpm)
